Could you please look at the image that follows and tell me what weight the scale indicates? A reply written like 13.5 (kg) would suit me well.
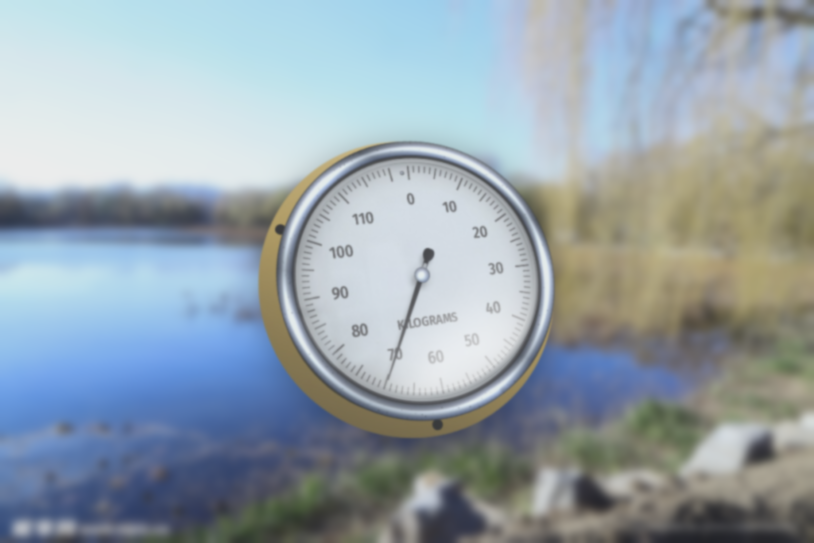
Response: 70 (kg)
